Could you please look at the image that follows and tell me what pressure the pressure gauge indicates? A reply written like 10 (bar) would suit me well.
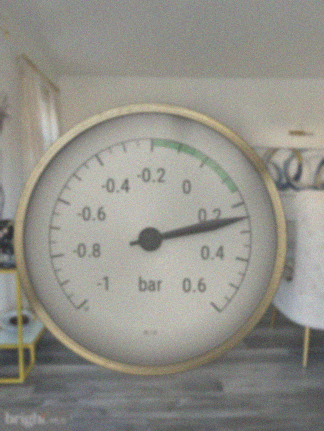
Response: 0.25 (bar)
